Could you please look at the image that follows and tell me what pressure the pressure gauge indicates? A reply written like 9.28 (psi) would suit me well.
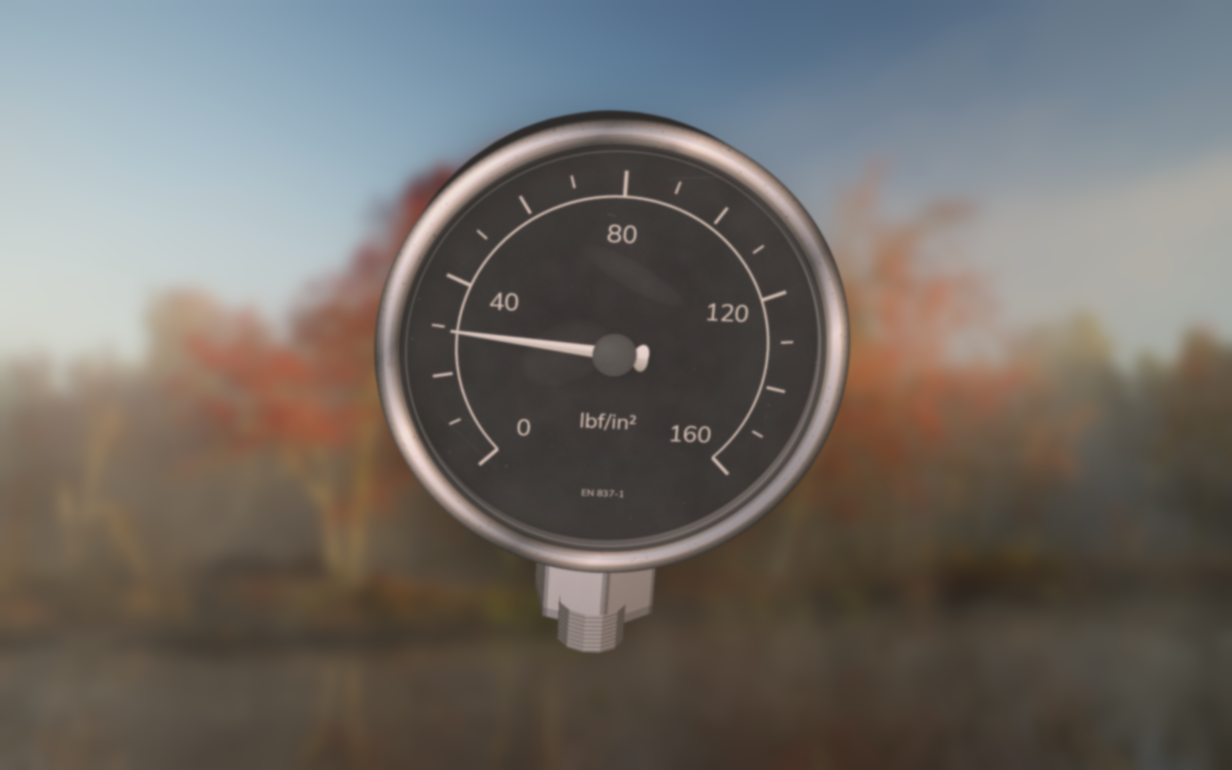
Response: 30 (psi)
